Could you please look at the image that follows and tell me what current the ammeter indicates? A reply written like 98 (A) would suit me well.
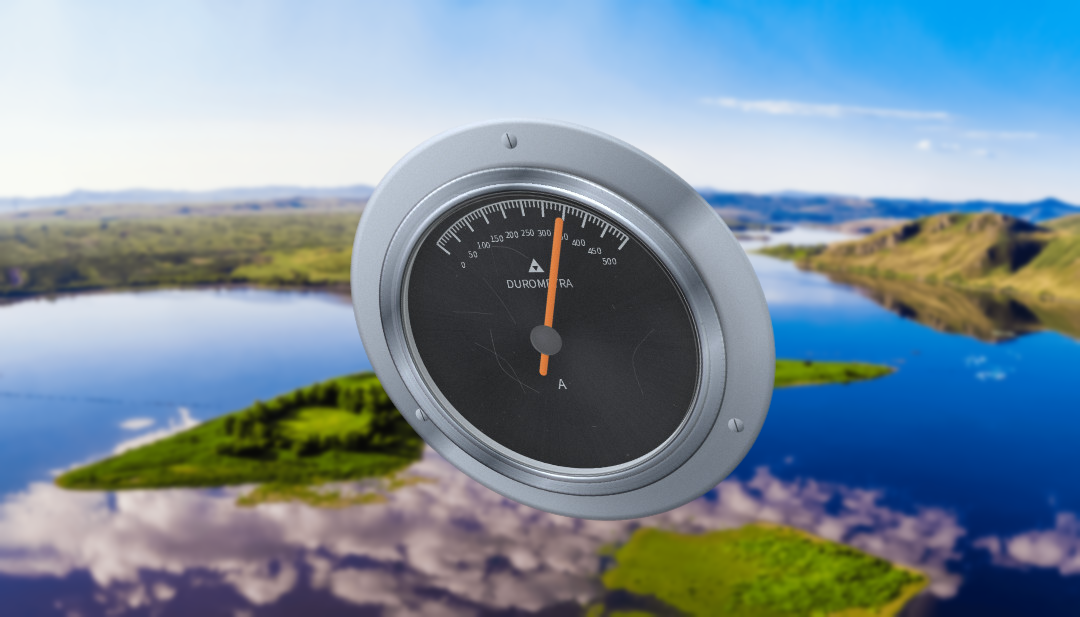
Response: 350 (A)
